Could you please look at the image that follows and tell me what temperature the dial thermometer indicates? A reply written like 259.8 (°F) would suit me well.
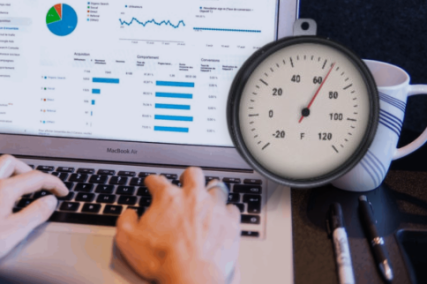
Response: 64 (°F)
